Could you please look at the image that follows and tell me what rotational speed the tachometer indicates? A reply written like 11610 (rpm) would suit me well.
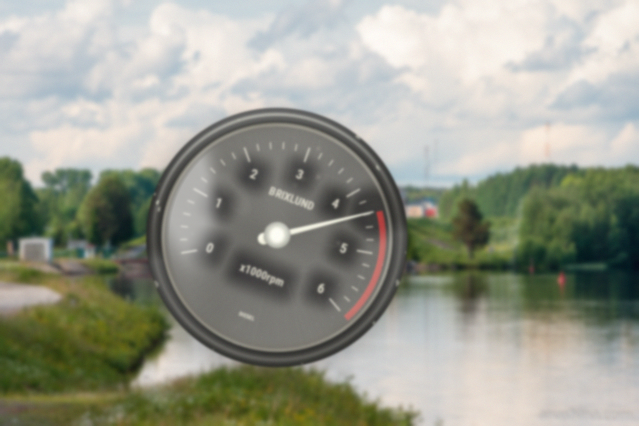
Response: 4400 (rpm)
